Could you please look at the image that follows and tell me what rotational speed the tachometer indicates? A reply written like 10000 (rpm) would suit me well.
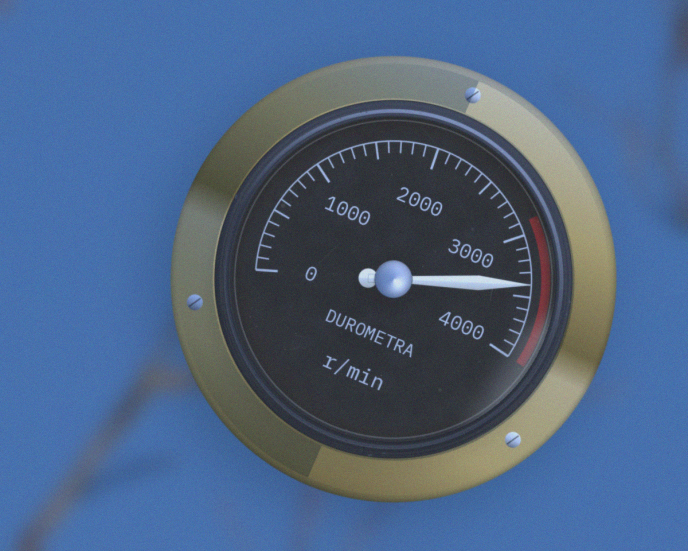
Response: 3400 (rpm)
